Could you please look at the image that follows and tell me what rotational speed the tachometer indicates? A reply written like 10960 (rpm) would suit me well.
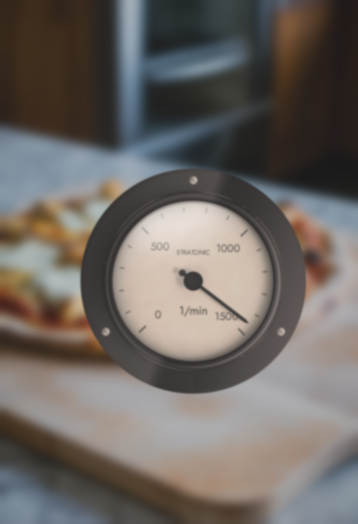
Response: 1450 (rpm)
